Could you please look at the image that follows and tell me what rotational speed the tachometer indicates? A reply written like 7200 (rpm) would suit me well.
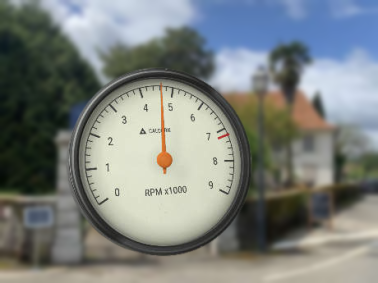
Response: 4600 (rpm)
